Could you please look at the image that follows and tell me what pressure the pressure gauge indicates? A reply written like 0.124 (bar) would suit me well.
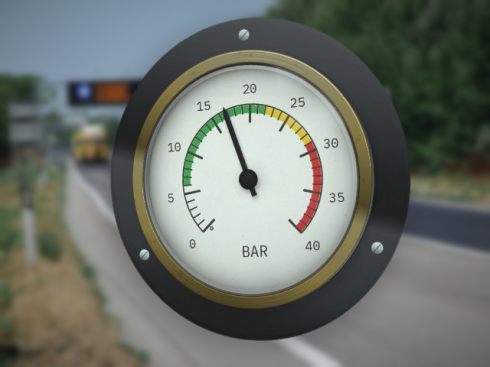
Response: 17 (bar)
